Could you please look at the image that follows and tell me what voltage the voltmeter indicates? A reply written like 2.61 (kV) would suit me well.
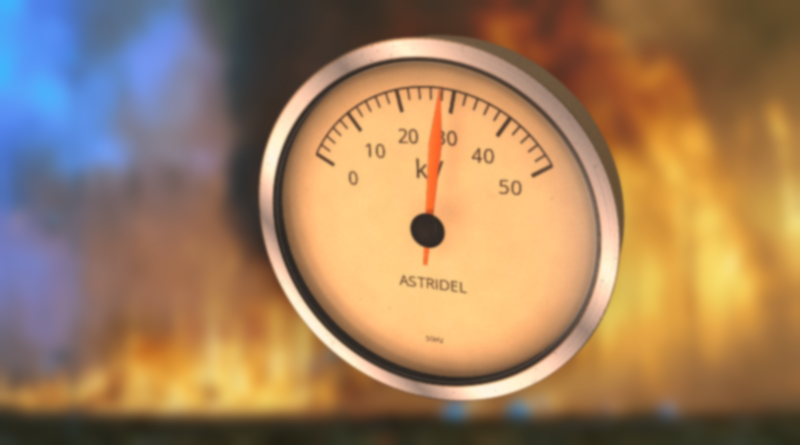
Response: 28 (kV)
